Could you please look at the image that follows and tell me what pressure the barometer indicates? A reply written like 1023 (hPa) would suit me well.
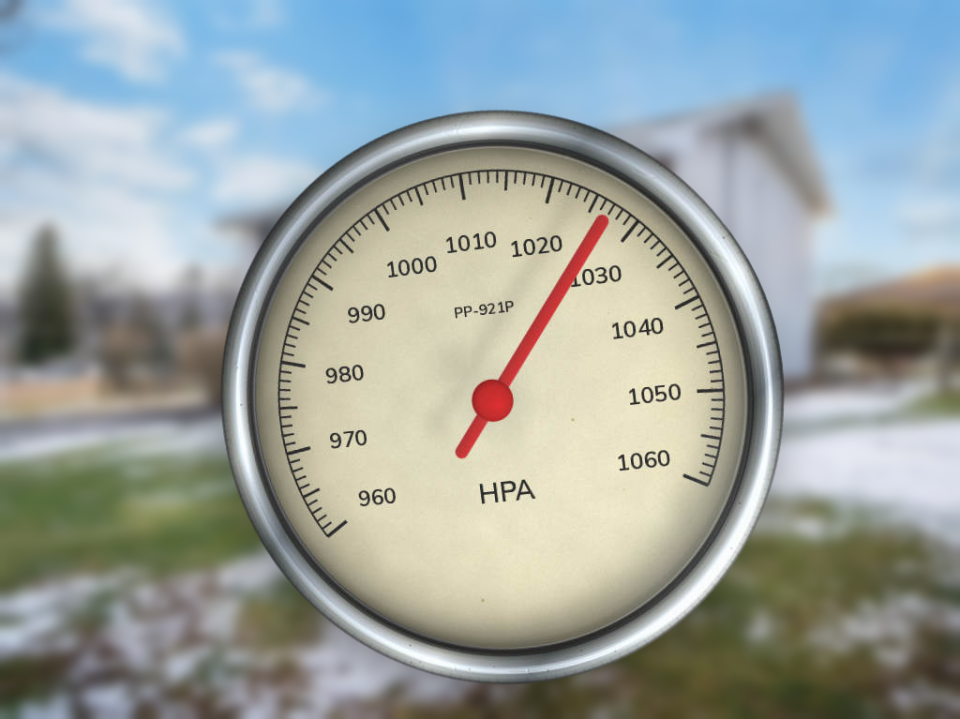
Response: 1027 (hPa)
